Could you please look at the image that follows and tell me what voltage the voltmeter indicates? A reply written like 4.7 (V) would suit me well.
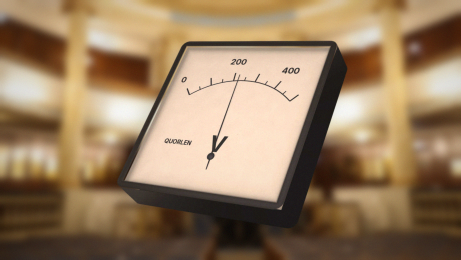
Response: 225 (V)
